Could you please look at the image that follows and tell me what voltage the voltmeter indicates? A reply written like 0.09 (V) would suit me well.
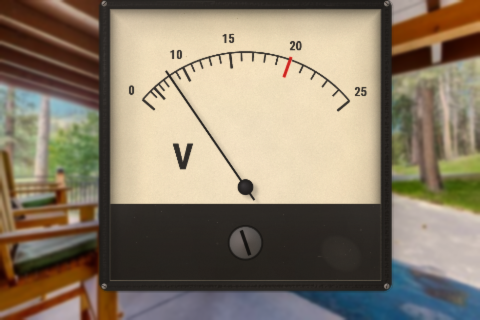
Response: 8 (V)
